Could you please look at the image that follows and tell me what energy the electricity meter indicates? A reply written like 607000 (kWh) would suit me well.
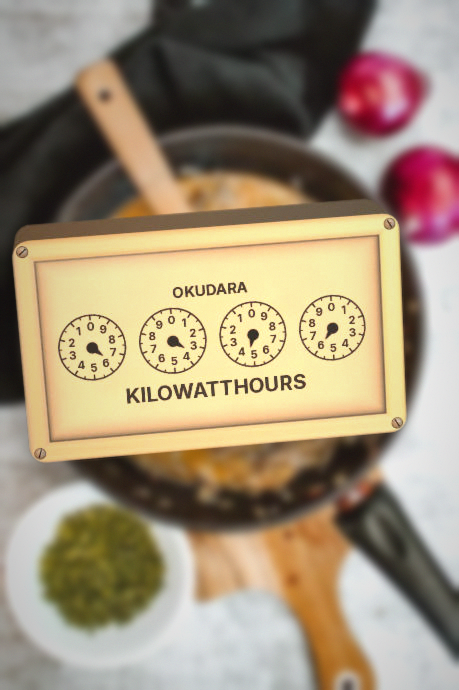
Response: 6346 (kWh)
